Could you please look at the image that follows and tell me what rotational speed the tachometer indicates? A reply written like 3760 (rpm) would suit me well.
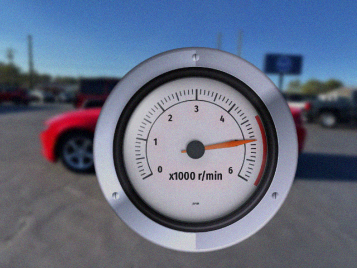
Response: 5000 (rpm)
